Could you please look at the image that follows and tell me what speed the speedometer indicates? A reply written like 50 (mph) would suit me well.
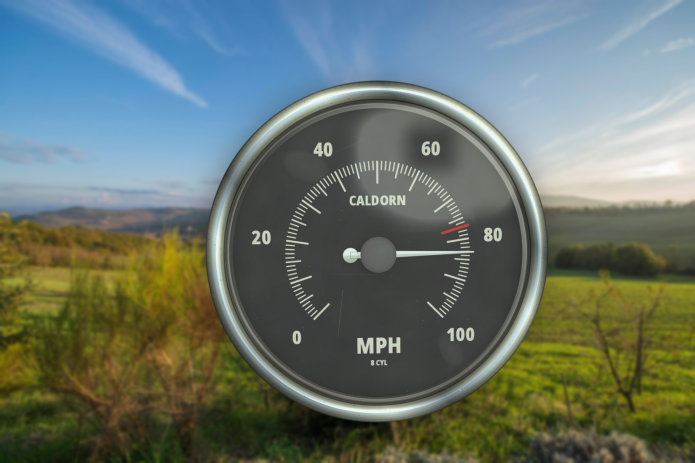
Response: 83 (mph)
